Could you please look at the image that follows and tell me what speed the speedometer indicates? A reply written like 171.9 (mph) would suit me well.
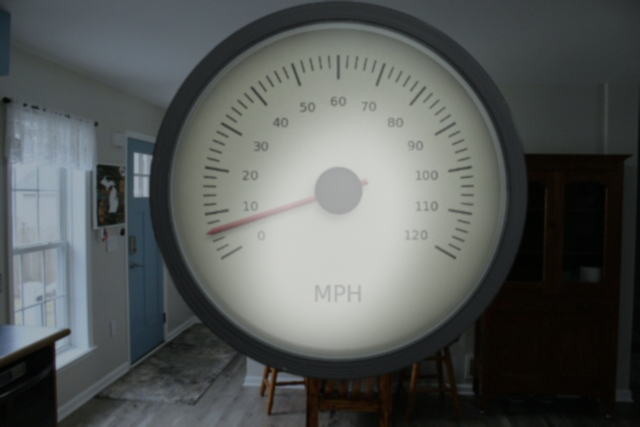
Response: 6 (mph)
